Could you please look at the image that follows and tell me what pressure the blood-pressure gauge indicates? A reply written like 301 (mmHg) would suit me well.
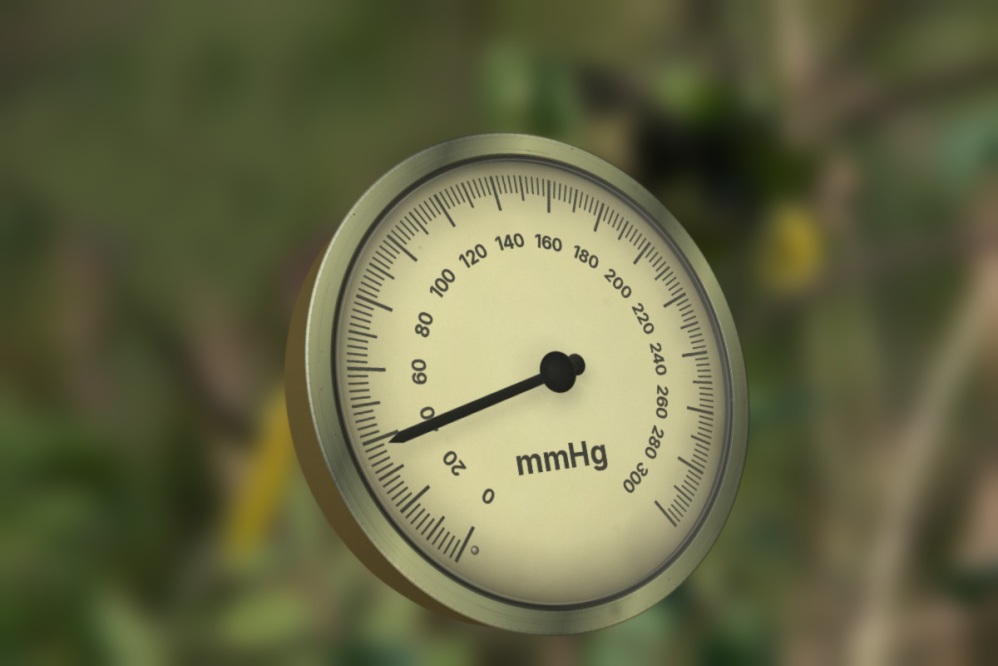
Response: 38 (mmHg)
